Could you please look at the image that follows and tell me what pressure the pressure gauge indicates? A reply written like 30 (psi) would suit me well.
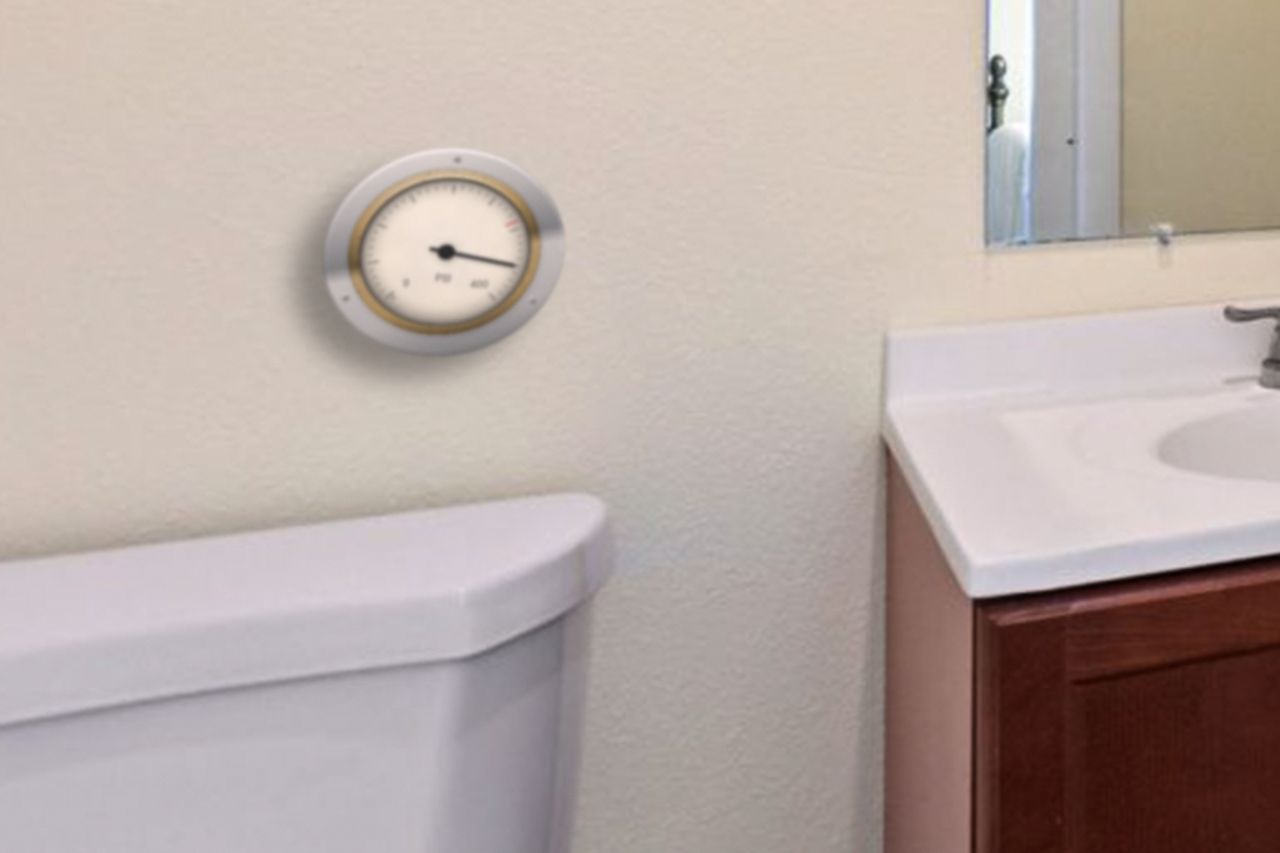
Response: 350 (psi)
